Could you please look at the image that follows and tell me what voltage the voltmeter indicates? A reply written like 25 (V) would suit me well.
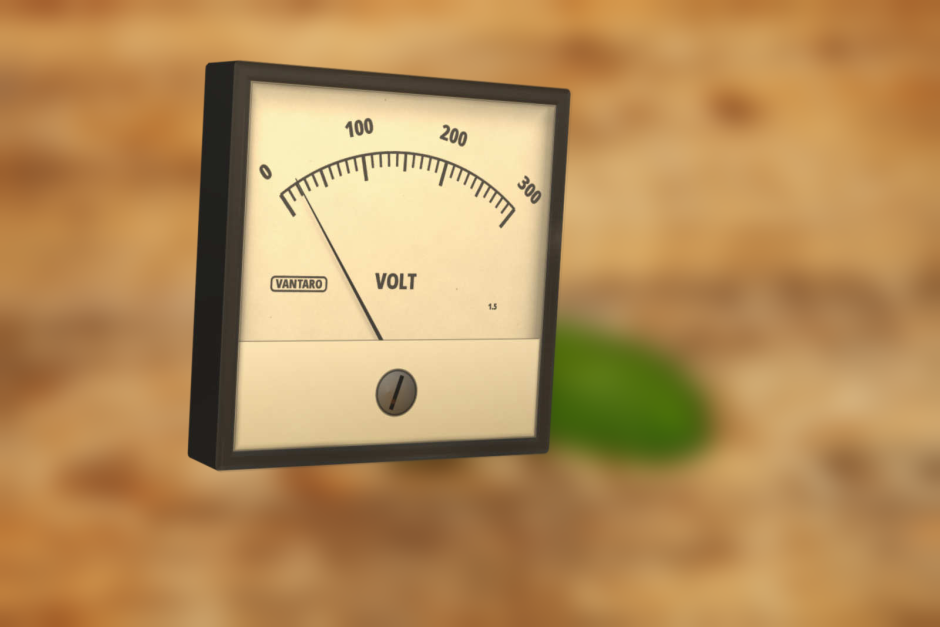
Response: 20 (V)
